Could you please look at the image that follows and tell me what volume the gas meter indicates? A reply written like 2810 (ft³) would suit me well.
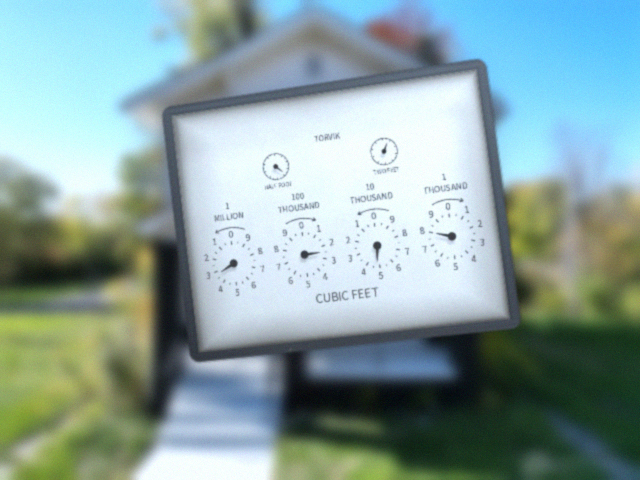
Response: 324800 (ft³)
